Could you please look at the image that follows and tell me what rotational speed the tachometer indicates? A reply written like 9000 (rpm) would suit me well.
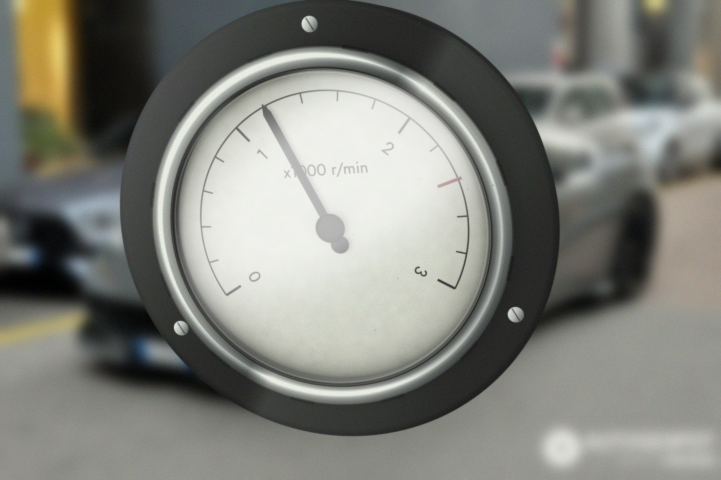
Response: 1200 (rpm)
